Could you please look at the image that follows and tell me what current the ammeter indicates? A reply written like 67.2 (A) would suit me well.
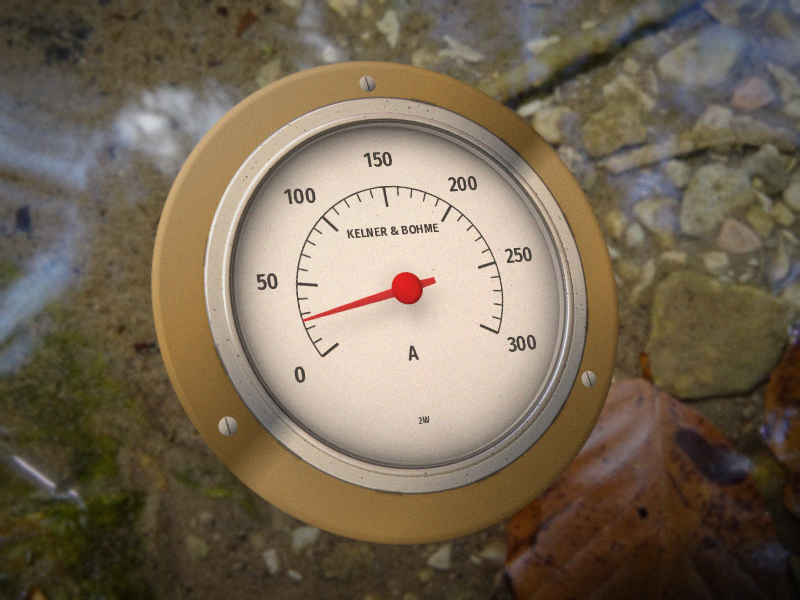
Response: 25 (A)
